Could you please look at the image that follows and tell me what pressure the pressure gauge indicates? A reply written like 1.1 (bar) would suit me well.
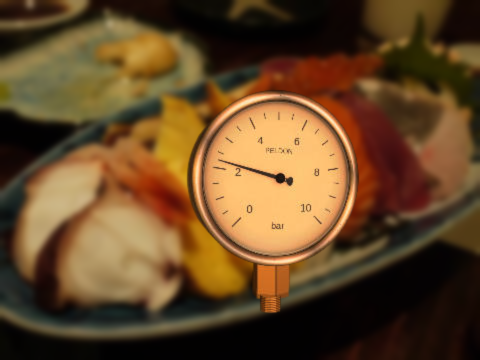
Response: 2.25 (bar)
